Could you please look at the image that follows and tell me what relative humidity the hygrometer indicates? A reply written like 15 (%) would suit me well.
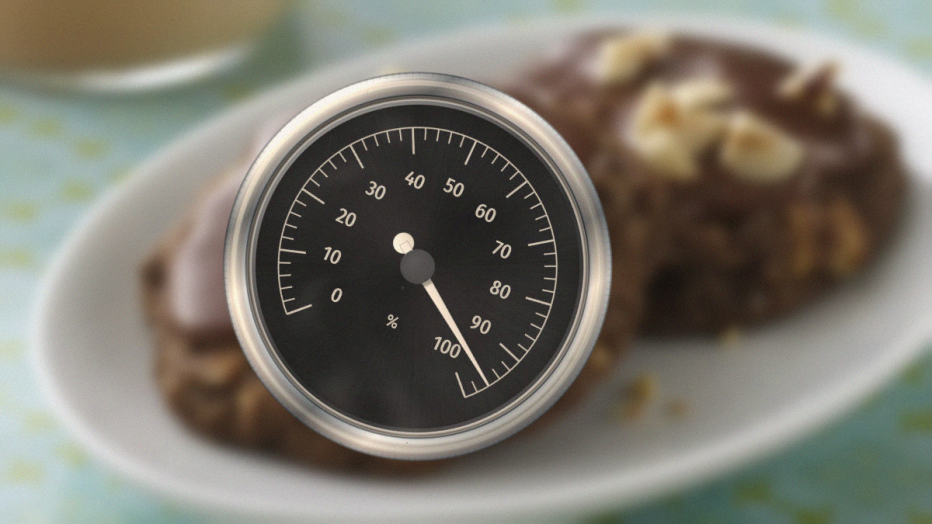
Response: 96 (%)
